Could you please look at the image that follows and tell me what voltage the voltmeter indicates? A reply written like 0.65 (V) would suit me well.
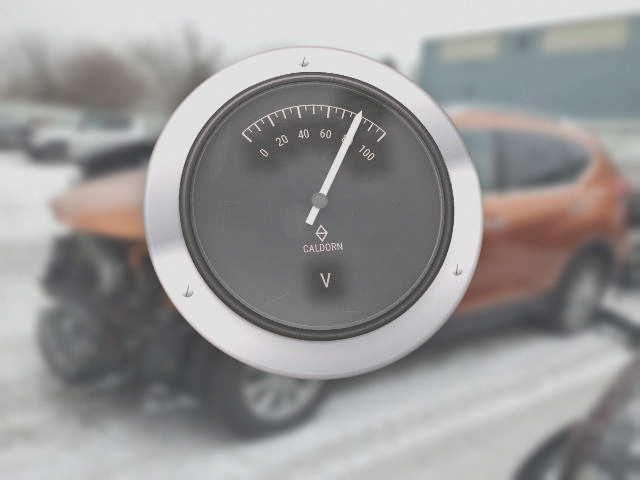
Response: 80 (V)
